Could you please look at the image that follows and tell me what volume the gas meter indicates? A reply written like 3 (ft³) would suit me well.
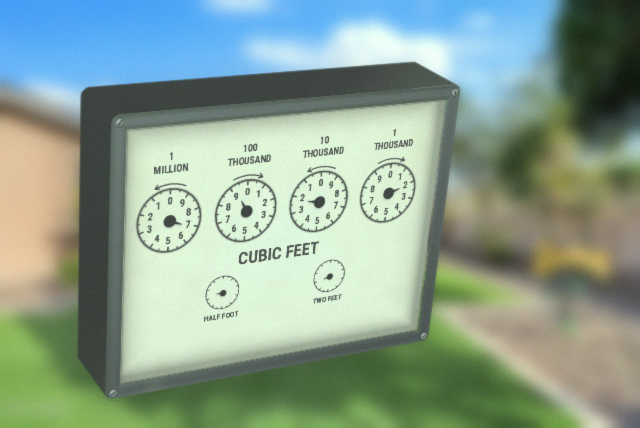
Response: 692200 (ft³)
